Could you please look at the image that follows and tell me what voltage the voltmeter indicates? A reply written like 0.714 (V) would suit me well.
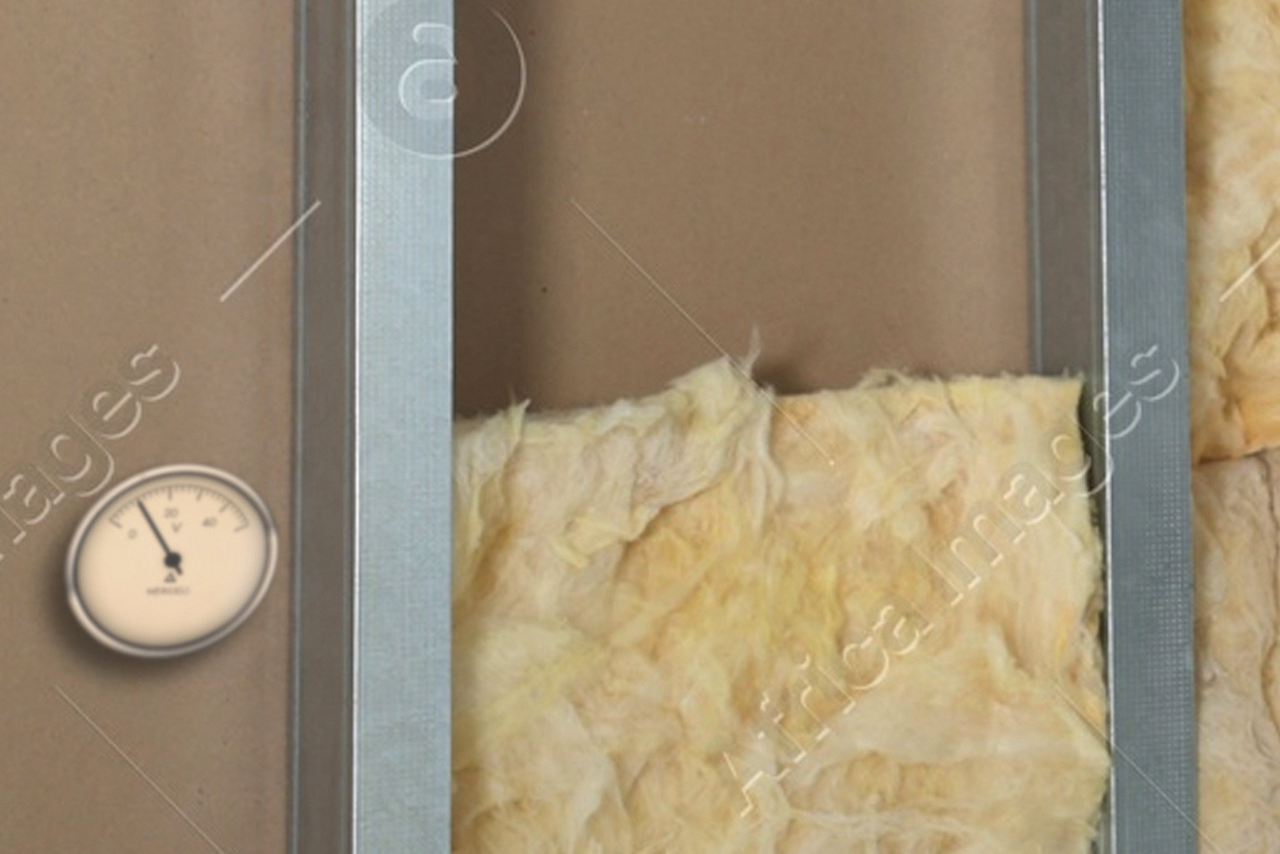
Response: 10 (V)
